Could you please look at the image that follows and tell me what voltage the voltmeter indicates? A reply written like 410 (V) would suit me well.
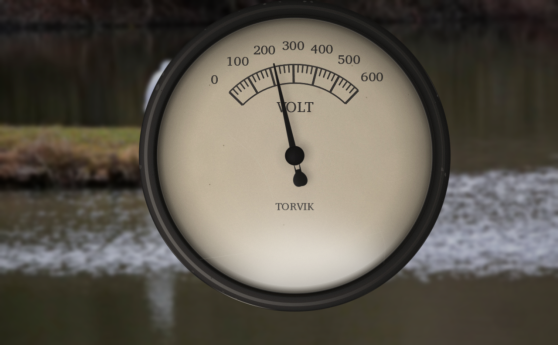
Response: 220 (V)
